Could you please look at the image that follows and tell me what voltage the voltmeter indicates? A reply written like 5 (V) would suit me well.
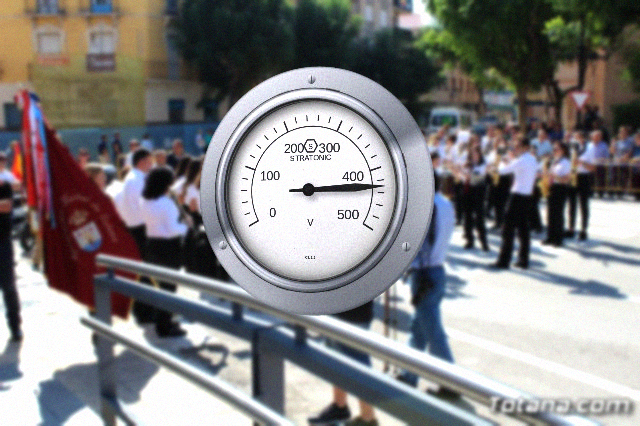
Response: 430 (V)
